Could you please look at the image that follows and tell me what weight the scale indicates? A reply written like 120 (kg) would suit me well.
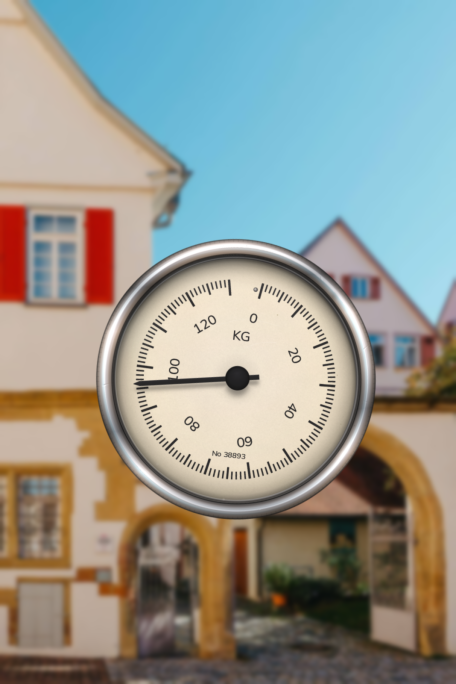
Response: 96 (kg)
